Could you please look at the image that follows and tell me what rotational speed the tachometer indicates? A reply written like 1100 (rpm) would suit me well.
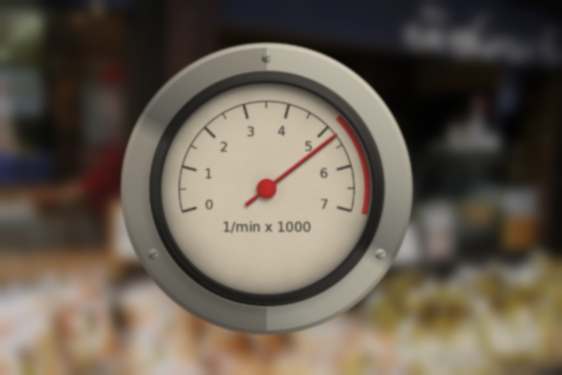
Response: 5250 (rpm)
